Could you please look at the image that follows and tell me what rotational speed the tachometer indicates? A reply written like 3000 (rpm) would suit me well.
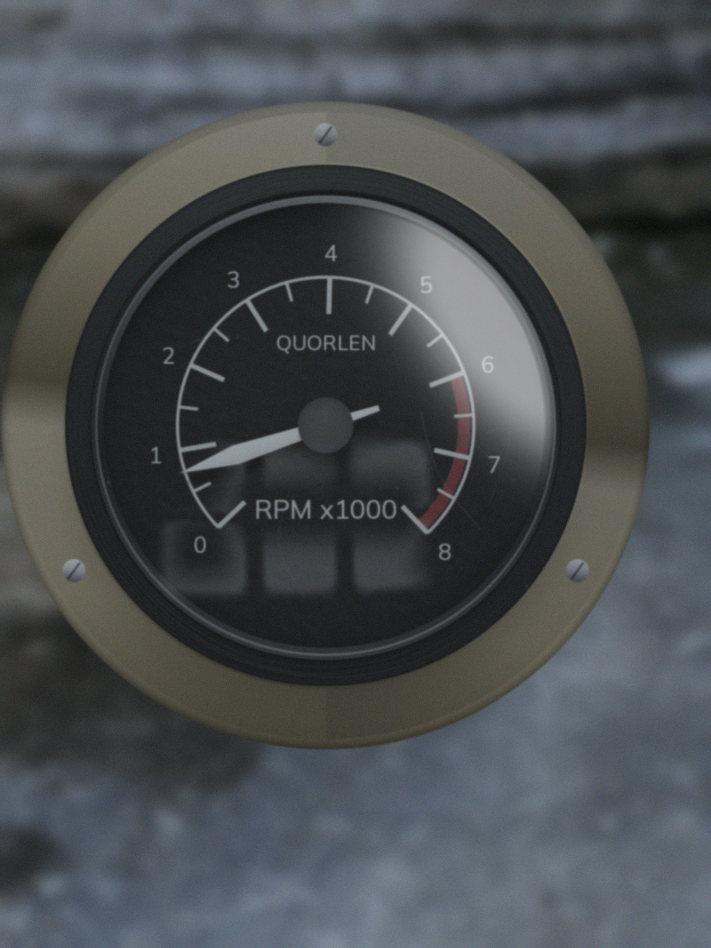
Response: 750 (rpm)
